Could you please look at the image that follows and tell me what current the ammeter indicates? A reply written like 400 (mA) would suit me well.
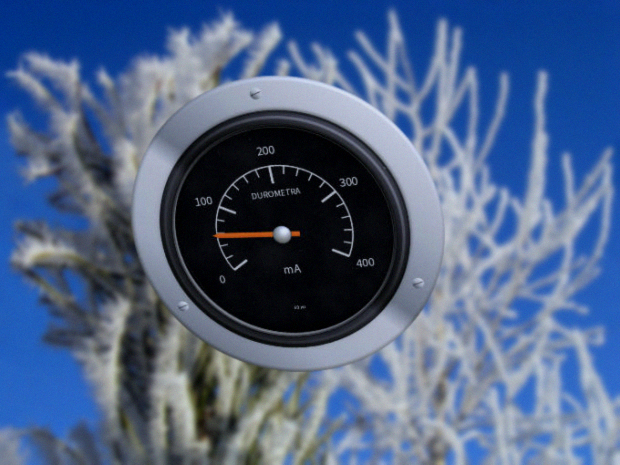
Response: 60 (mA)
